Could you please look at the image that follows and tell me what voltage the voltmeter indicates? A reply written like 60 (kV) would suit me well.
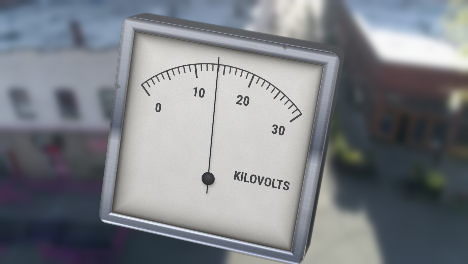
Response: 14 (kV)
